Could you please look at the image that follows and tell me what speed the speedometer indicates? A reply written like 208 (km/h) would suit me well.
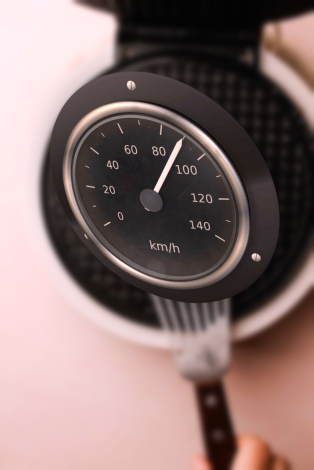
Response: 90 (km/h)
